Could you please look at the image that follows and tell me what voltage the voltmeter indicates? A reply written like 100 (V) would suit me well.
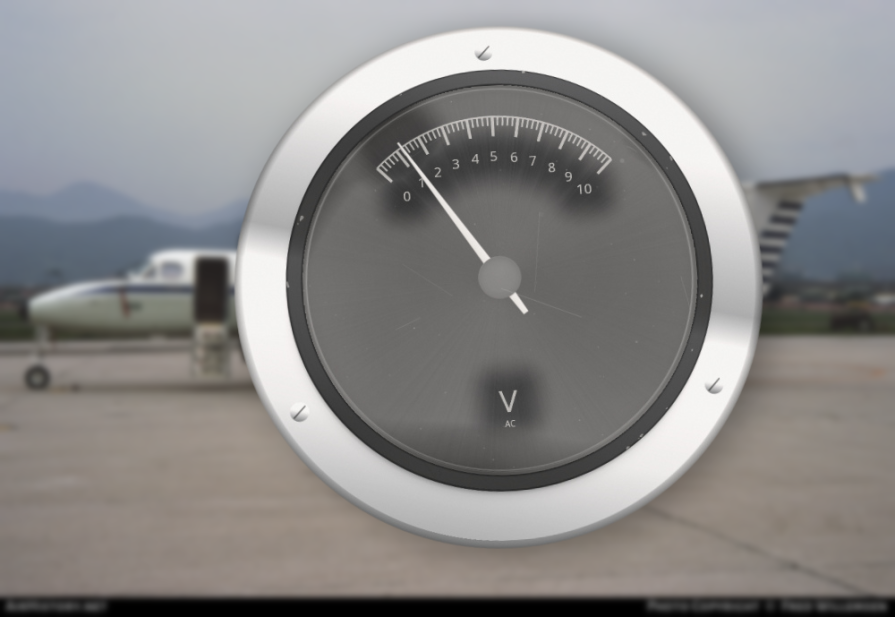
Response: 1.2 (V)
